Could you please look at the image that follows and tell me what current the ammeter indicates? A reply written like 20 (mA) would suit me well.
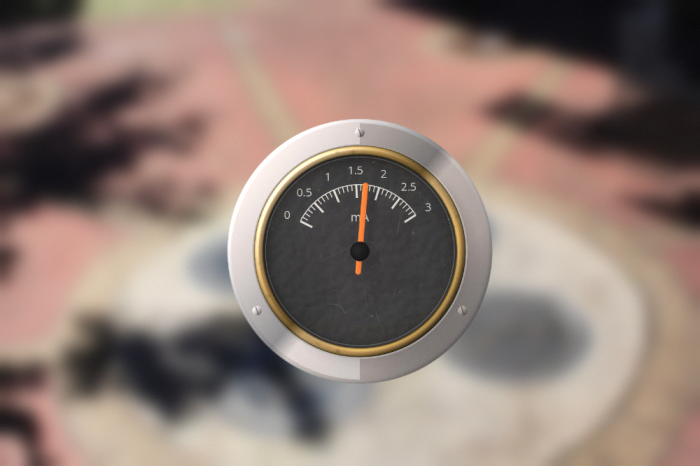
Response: 1.7 (mA)
